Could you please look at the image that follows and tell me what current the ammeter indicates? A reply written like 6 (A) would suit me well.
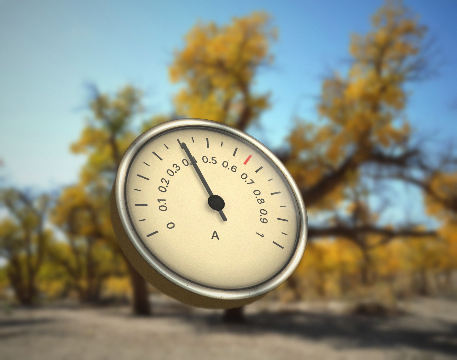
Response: 0.4 (A)
